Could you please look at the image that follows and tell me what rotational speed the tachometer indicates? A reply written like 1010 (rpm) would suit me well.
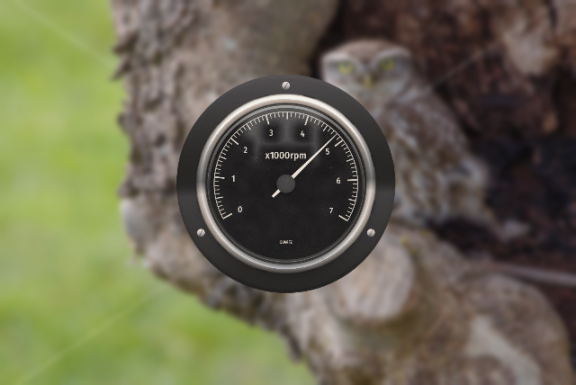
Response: 4800 (rpm)
